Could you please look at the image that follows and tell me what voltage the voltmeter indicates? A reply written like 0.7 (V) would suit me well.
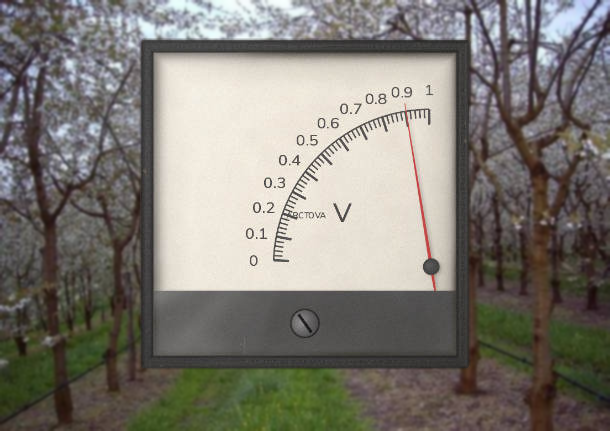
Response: 0.9 (V)
